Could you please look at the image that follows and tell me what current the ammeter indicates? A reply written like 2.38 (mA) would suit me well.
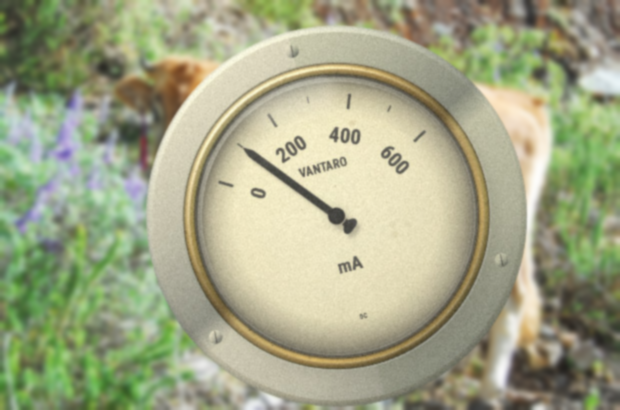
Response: 100 (mA)
